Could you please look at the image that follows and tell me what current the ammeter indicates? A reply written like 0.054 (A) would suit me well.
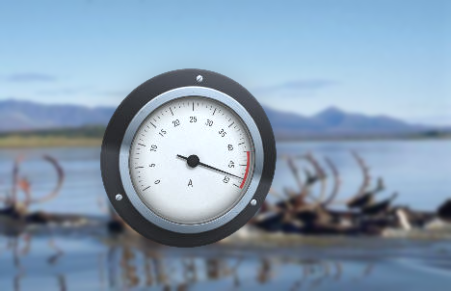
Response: 48 (A)
